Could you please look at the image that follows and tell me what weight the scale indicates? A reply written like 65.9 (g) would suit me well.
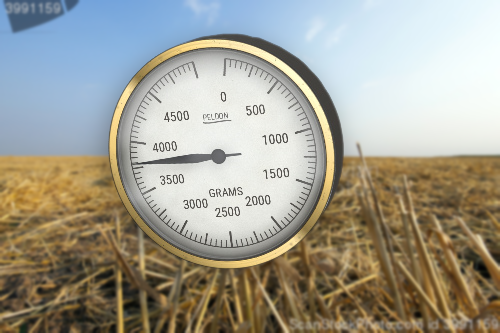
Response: 3800 (g)
